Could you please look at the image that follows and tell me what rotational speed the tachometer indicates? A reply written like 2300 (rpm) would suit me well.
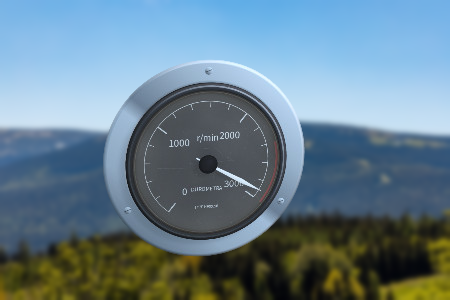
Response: 2900 (rpm)
